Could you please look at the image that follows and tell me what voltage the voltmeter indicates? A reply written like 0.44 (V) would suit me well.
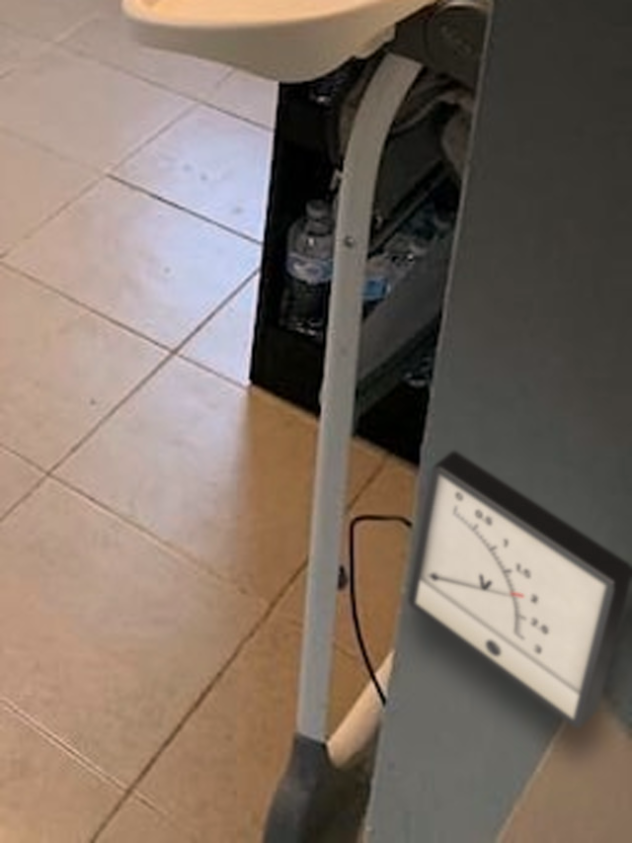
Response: 2 (V)
